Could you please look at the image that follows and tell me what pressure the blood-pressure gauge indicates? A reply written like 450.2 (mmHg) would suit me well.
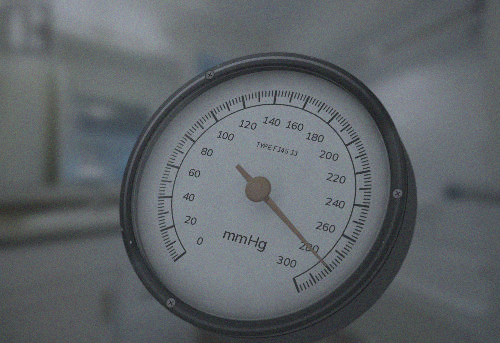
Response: 280 (mmHg)
